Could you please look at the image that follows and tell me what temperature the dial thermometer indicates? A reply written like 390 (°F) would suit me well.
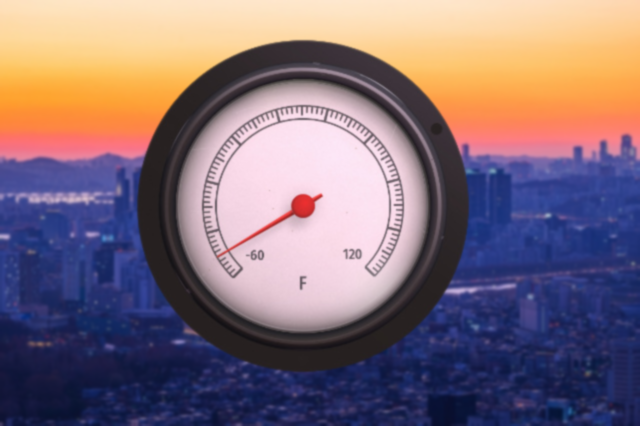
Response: -50 (°F)
